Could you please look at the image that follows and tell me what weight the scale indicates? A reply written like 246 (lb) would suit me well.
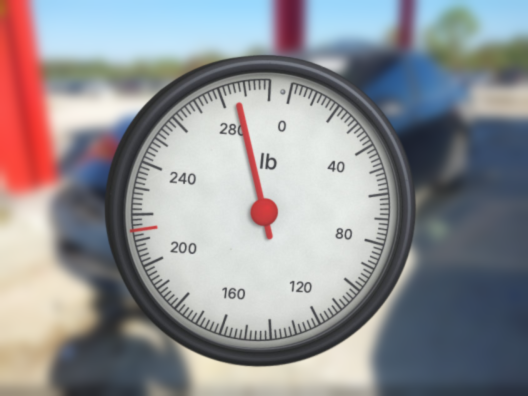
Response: 286 (lb)
